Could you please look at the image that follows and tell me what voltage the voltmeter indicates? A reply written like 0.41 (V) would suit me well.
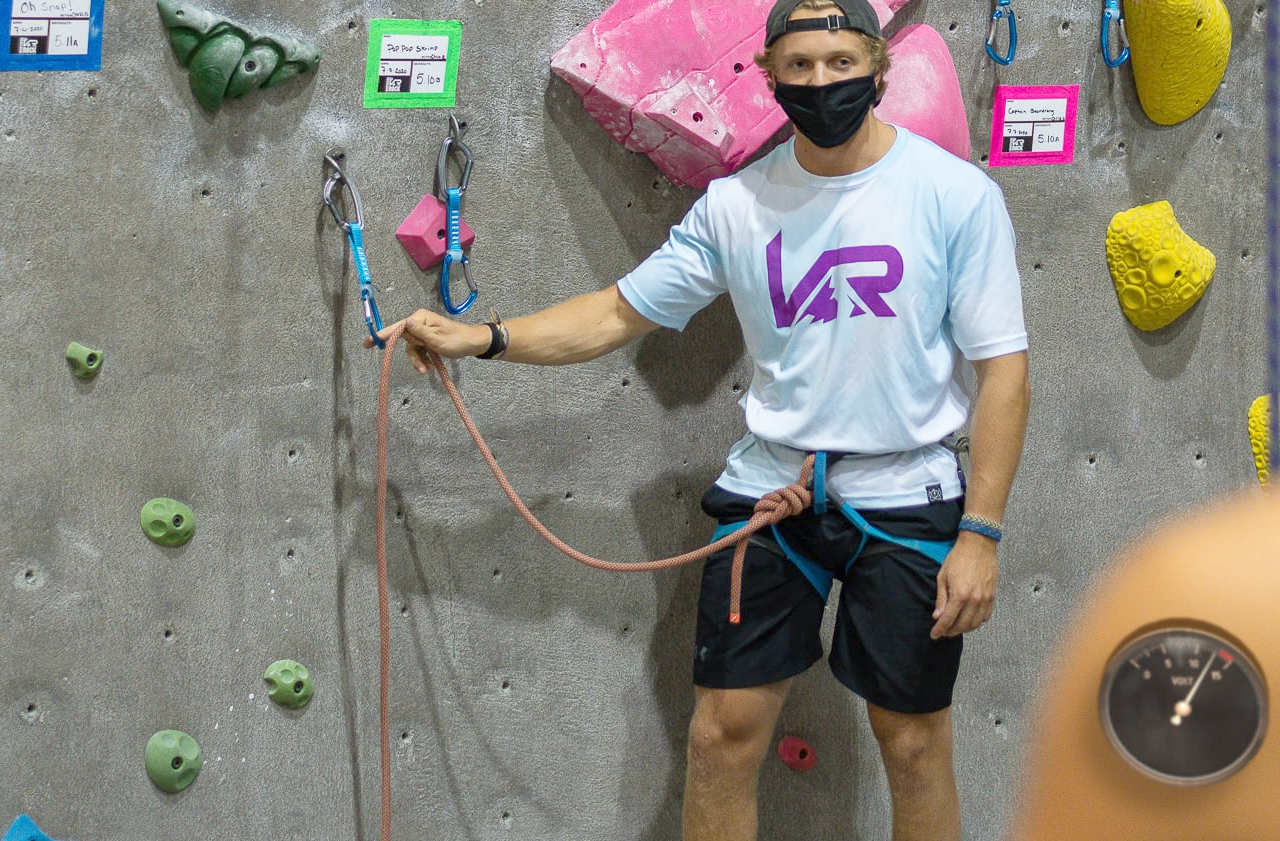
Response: 12.5 (V)
